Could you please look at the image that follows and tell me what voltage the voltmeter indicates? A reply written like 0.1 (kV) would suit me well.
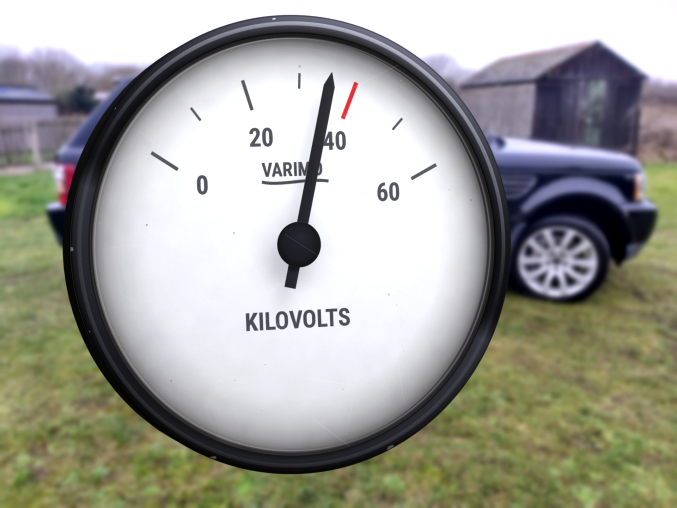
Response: 35 (kV)
